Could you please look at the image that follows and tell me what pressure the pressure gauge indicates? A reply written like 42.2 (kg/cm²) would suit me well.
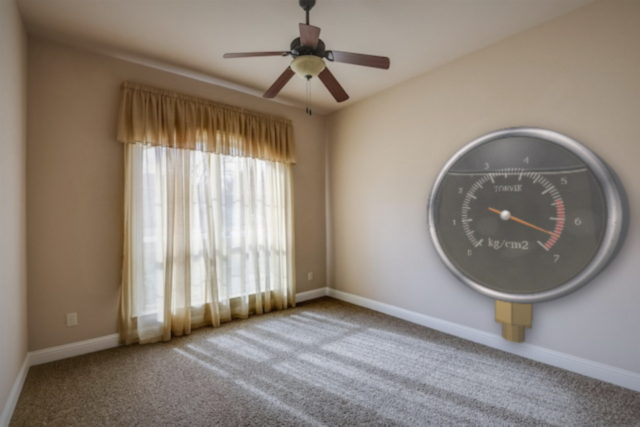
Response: 6.5 (kg/cm²)
